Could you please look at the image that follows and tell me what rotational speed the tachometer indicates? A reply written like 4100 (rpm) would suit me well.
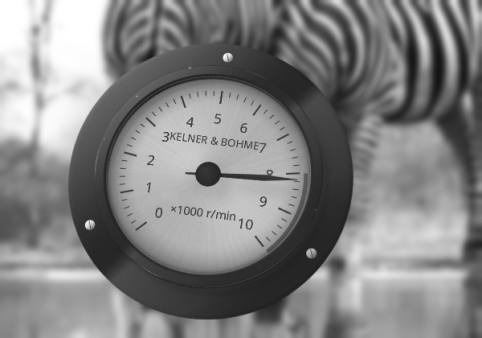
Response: 8200 (rpm)
